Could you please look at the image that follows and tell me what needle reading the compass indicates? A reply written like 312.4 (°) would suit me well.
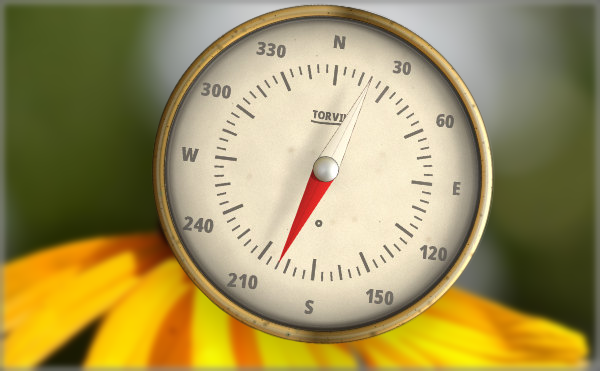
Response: 200 (°)
